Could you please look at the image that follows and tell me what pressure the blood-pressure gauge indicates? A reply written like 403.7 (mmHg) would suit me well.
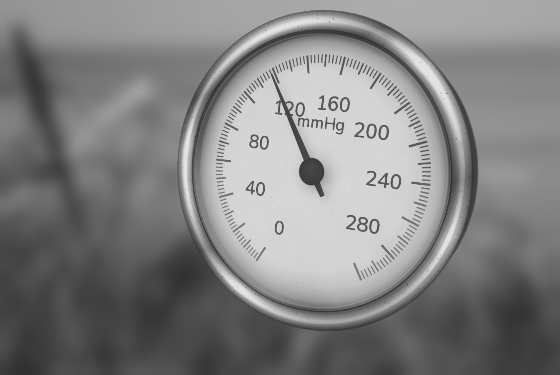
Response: 120 (mmHg)
